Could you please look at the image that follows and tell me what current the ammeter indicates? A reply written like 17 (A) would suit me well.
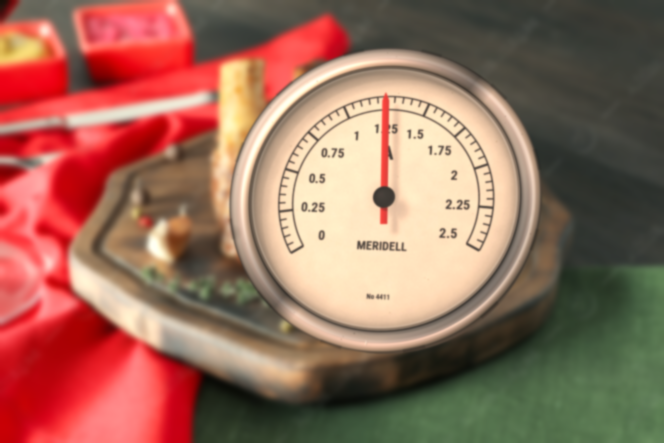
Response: 1.25 (A)
